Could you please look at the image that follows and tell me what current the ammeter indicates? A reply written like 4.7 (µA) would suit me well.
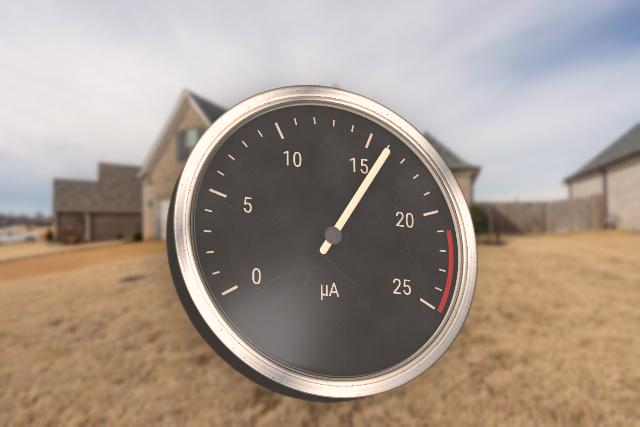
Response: 16 (µA)
